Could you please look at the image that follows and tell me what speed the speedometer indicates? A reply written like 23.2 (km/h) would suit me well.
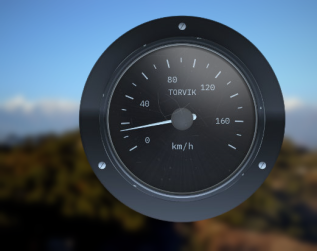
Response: 15 (km/h)
